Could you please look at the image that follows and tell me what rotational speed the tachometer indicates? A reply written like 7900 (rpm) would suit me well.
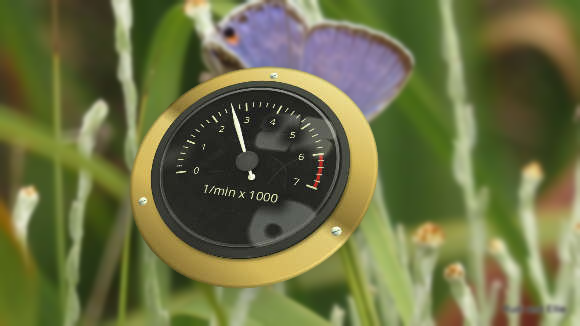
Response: 2600 (rpm)
